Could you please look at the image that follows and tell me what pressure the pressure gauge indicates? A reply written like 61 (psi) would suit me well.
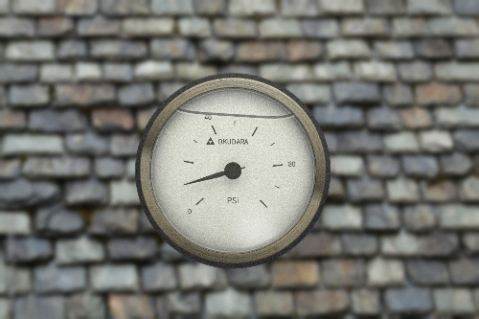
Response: 10 (psi)
